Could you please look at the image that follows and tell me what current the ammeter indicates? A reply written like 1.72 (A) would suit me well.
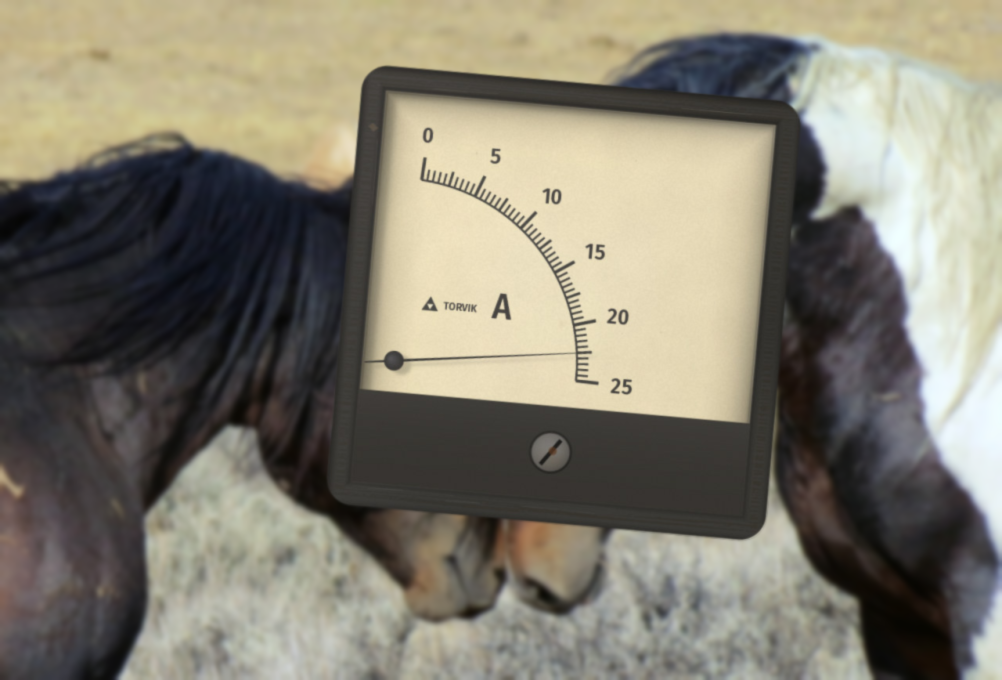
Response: 22.5 (A)
